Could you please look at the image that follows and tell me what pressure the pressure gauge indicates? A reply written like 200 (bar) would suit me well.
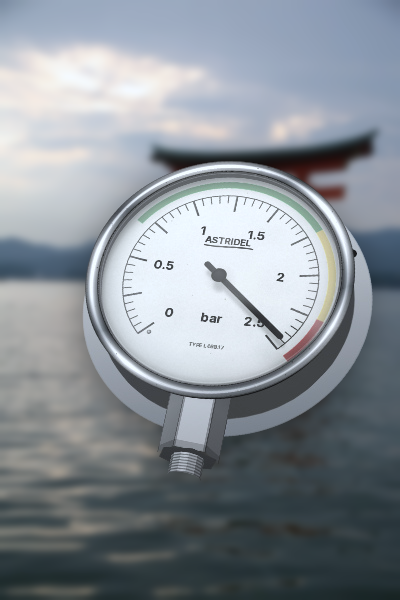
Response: 2.45 (bar)
